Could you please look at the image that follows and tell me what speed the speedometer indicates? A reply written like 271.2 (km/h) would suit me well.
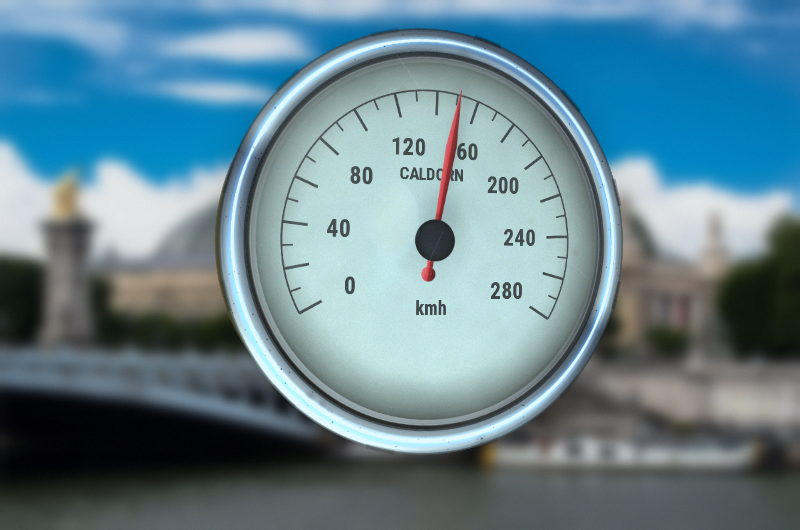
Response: 150 (km/h)
